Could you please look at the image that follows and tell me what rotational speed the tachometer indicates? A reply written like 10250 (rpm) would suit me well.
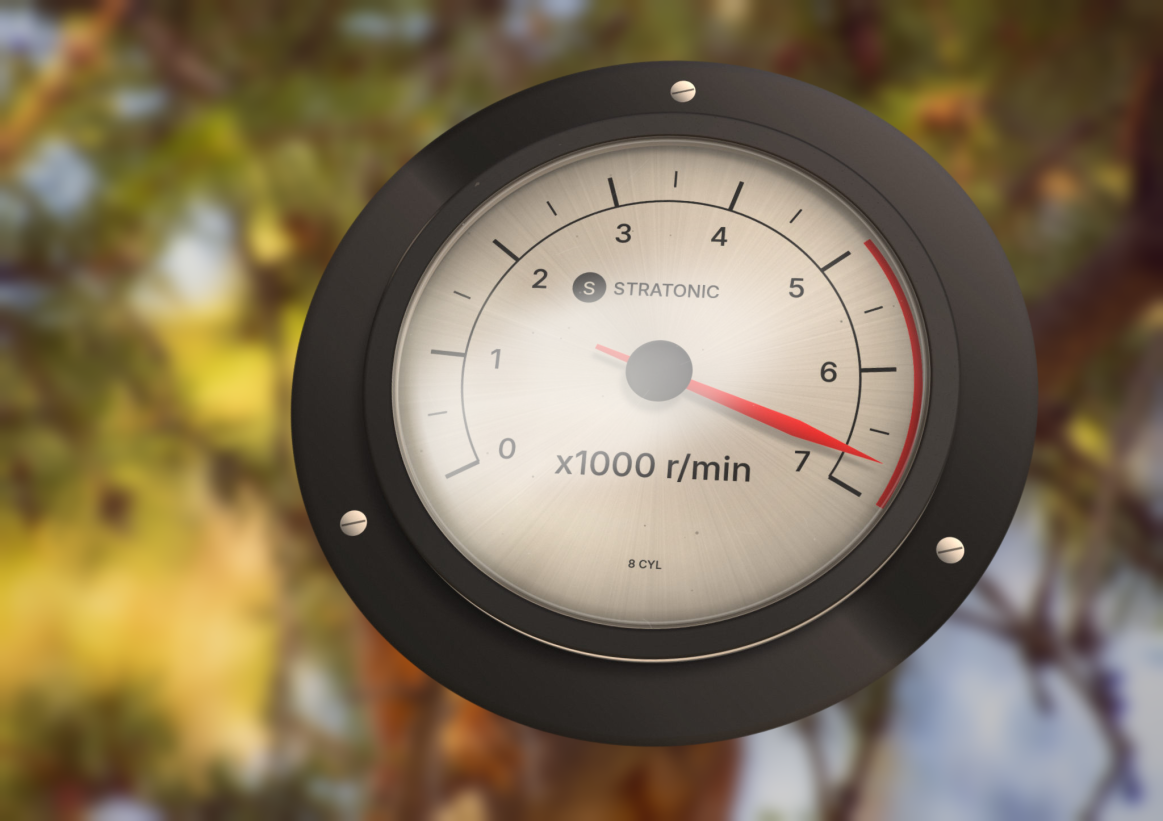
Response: 6750 (rpm)
